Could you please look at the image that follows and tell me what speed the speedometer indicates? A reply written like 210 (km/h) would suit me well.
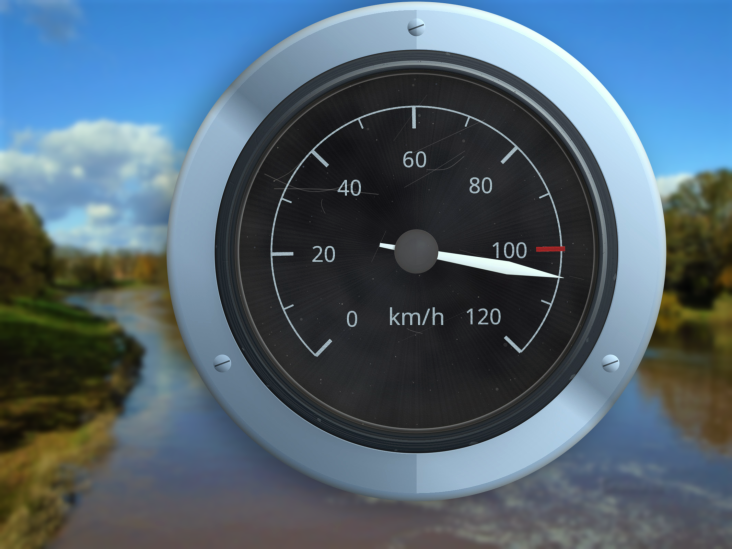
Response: 105 (km/h)
